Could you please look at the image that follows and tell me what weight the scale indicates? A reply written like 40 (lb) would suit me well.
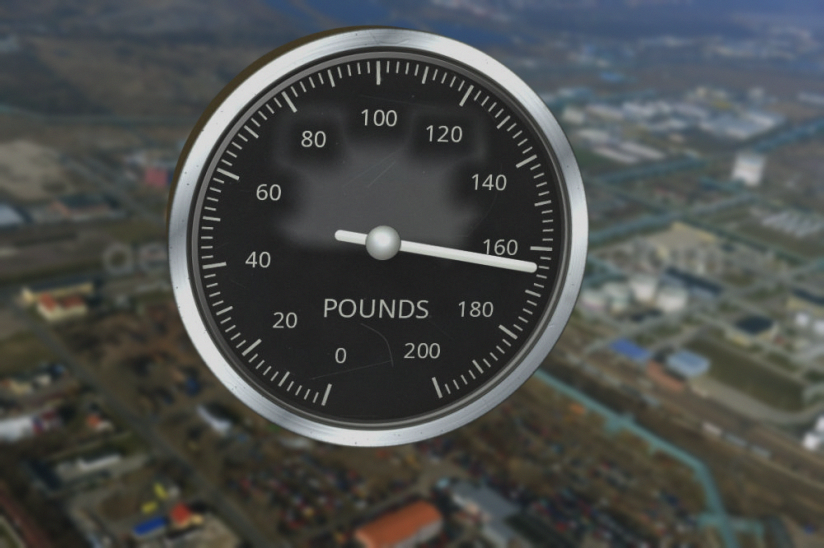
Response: 164 (lb)
